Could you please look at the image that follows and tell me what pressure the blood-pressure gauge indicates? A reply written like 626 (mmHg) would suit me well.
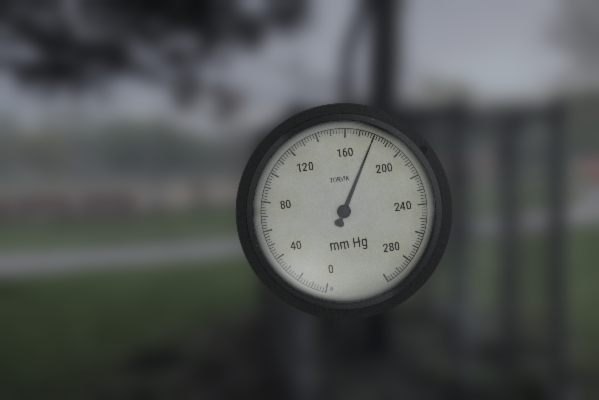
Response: 180 (mmHg)
